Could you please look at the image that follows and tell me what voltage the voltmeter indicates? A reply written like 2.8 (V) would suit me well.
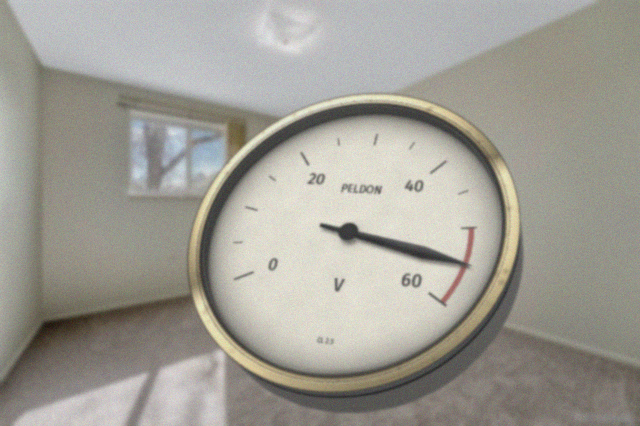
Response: 55 (V)
